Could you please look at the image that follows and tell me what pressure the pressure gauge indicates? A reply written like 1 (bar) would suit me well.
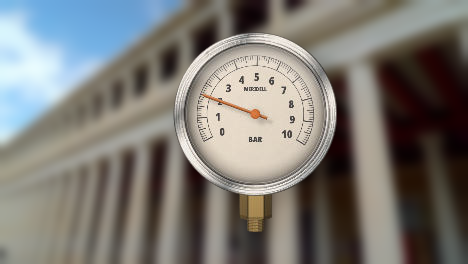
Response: 2 (bar)
